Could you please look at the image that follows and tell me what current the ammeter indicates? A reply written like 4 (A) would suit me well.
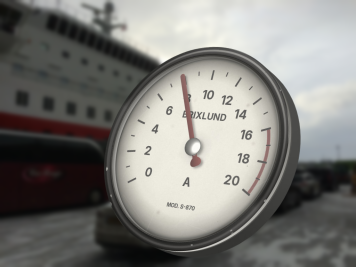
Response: 8 (A)
